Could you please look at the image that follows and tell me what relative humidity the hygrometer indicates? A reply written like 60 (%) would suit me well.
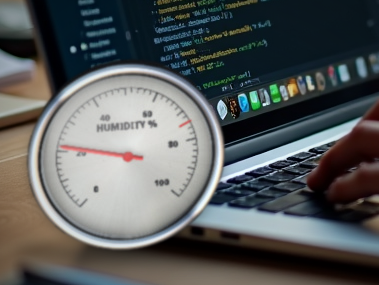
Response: 22 (%)
